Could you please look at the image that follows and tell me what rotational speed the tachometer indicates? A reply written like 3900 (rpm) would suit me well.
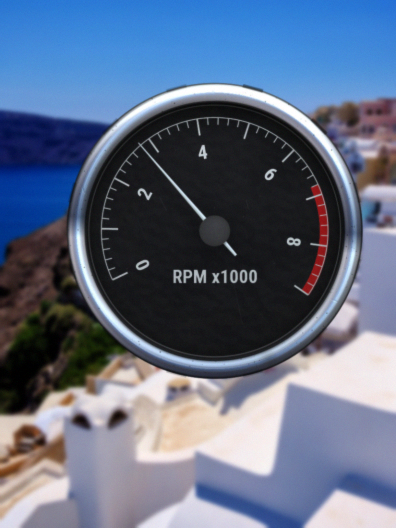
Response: 2800 (rpm)
